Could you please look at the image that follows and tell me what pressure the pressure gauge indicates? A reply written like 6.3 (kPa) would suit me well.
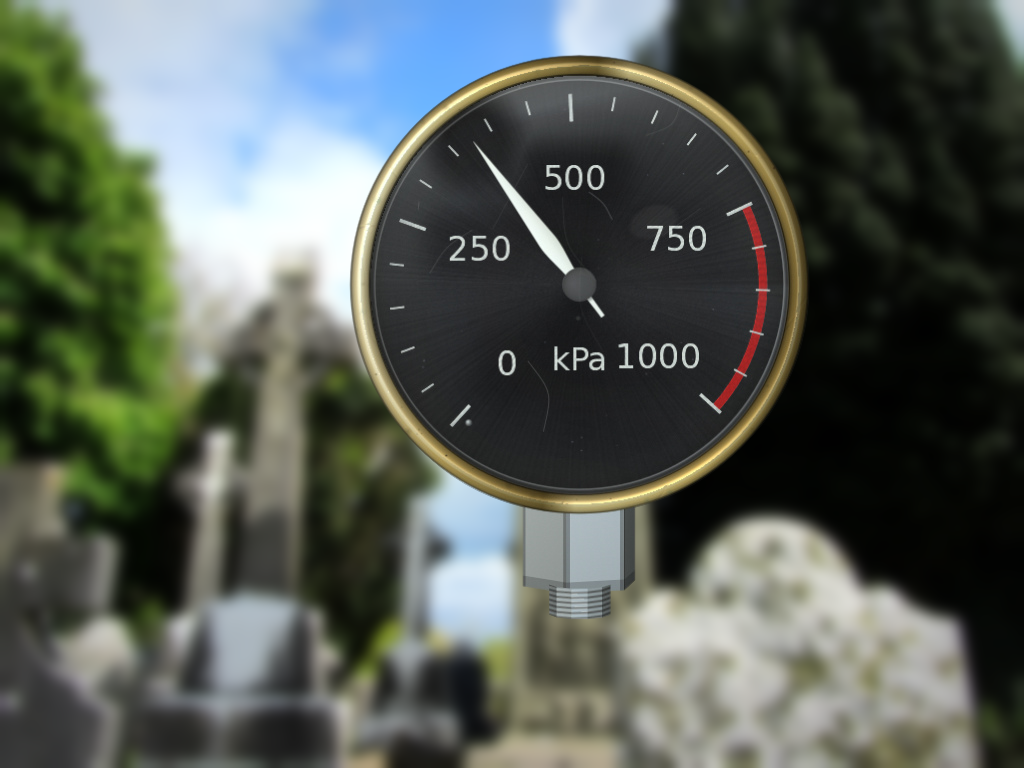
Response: 375 (kPa)
